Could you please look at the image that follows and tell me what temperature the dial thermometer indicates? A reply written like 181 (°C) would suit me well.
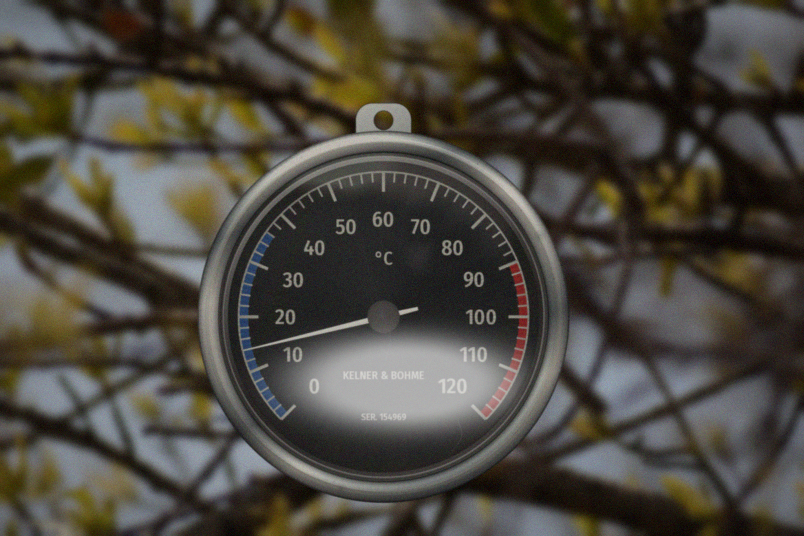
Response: 14 (°C)
